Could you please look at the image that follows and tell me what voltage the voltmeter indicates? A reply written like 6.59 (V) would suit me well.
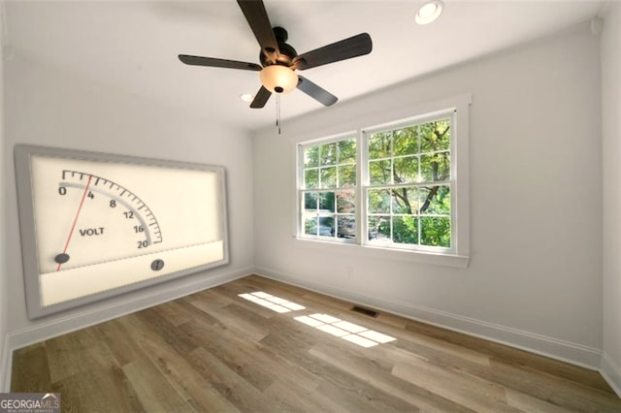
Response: 3 (V)
